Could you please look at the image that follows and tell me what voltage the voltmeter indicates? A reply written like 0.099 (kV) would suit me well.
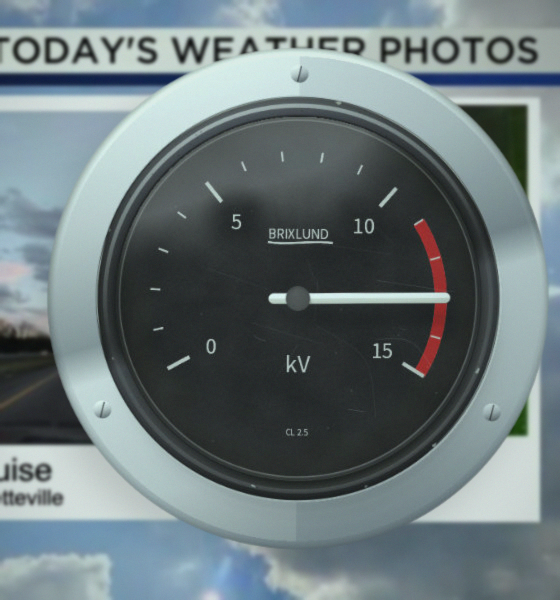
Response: 13 (kV)
